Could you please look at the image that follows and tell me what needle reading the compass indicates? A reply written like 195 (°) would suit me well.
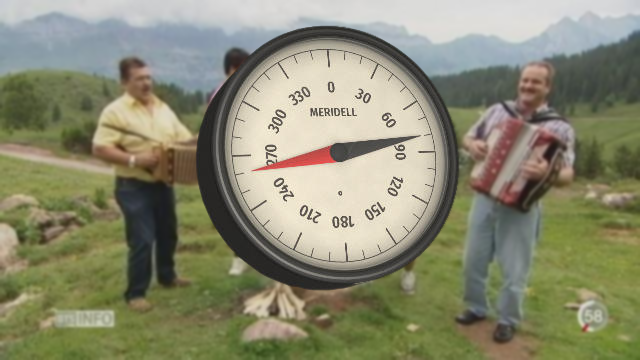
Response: 260 (°)
